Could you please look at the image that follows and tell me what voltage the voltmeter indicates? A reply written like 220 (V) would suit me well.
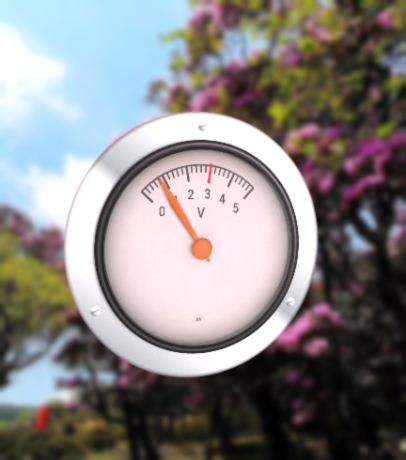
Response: 0.8 (V)
